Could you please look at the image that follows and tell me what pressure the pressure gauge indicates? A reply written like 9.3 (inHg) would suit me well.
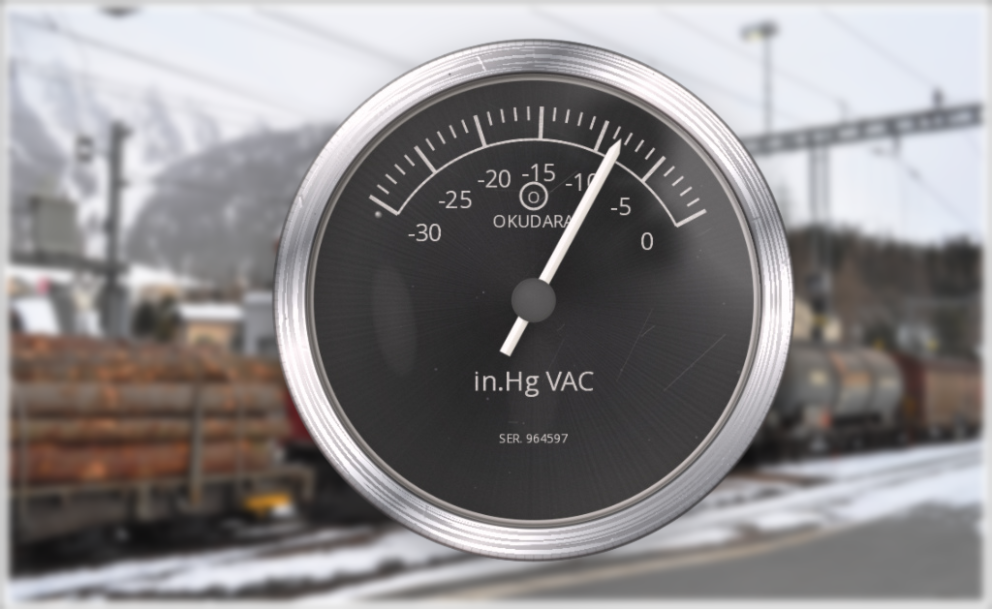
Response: -8.5 (inHg)
